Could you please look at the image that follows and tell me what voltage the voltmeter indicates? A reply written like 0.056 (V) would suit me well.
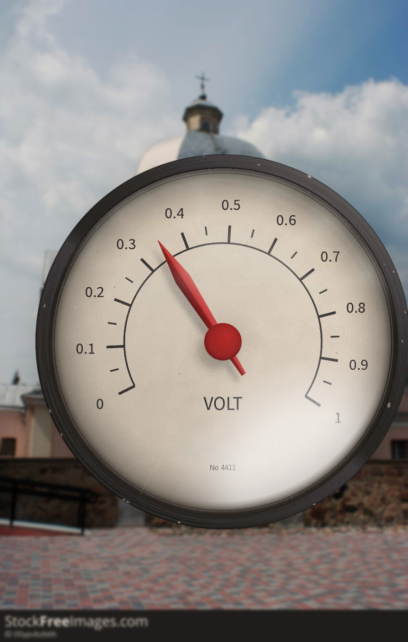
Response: 0.35 (V)
